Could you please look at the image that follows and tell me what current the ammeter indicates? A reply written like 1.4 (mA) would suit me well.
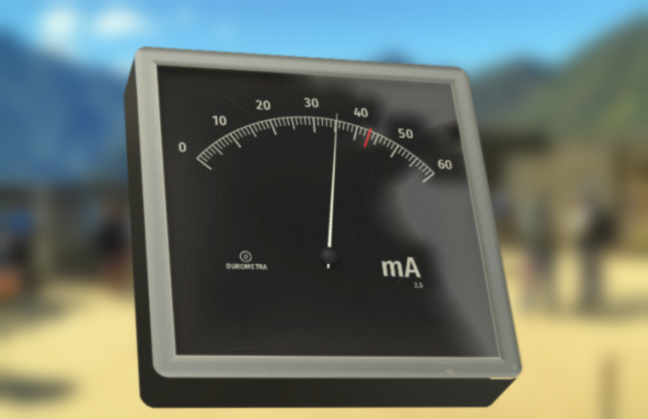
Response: 35 (mA)
